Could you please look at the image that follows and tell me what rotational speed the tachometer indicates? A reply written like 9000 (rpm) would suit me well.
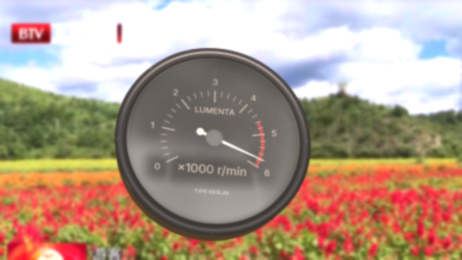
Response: 5800 (rpm)
